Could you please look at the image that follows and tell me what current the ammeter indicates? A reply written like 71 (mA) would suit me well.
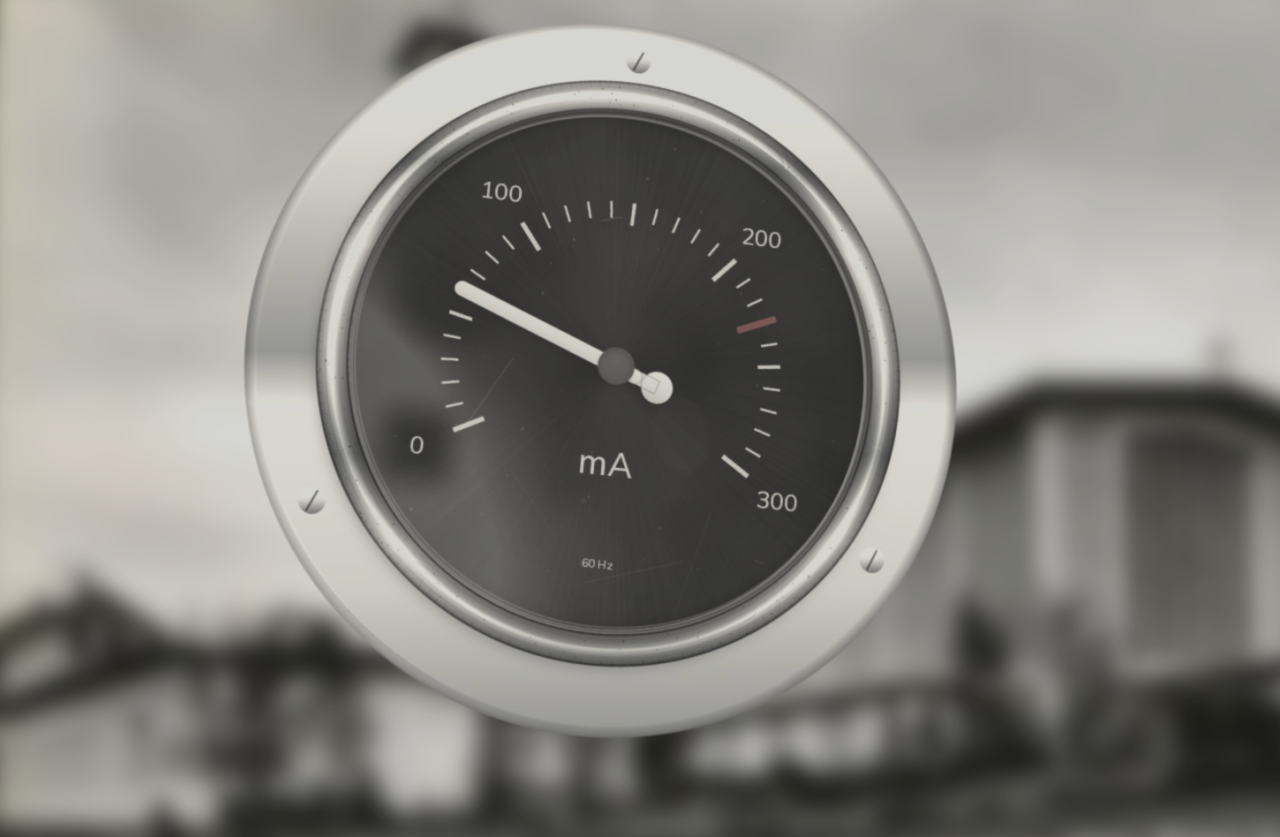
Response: 60 (mA)
